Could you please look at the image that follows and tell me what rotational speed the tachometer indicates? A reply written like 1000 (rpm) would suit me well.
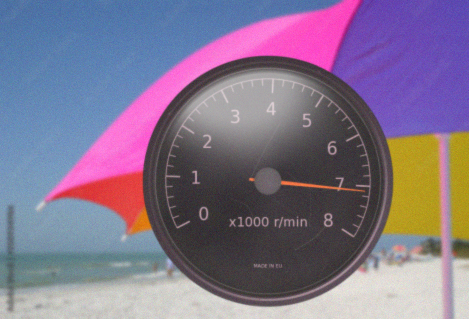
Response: 7100 (rpm)
